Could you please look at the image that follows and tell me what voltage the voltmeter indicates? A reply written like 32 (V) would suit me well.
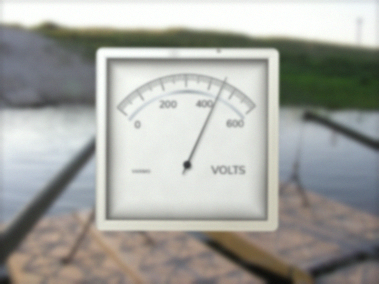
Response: 450 (V)
